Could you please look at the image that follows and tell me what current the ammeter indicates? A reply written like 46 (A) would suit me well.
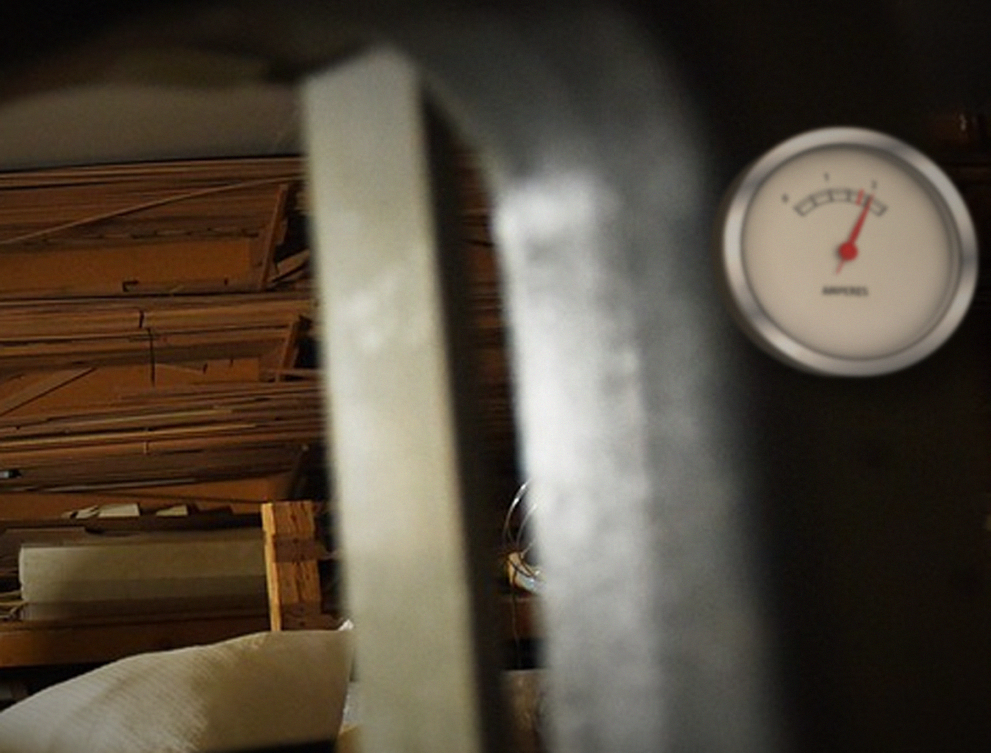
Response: 2 (A)
